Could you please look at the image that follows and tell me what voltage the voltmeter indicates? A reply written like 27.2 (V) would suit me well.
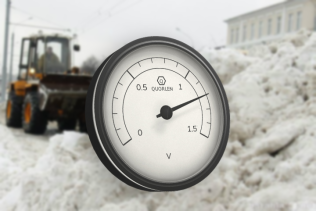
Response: 1.2 (V)
